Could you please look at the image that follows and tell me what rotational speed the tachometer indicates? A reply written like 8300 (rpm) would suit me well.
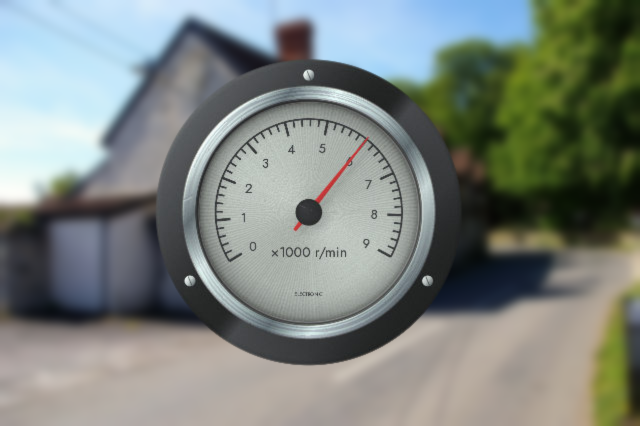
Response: 6000 (rpm)
